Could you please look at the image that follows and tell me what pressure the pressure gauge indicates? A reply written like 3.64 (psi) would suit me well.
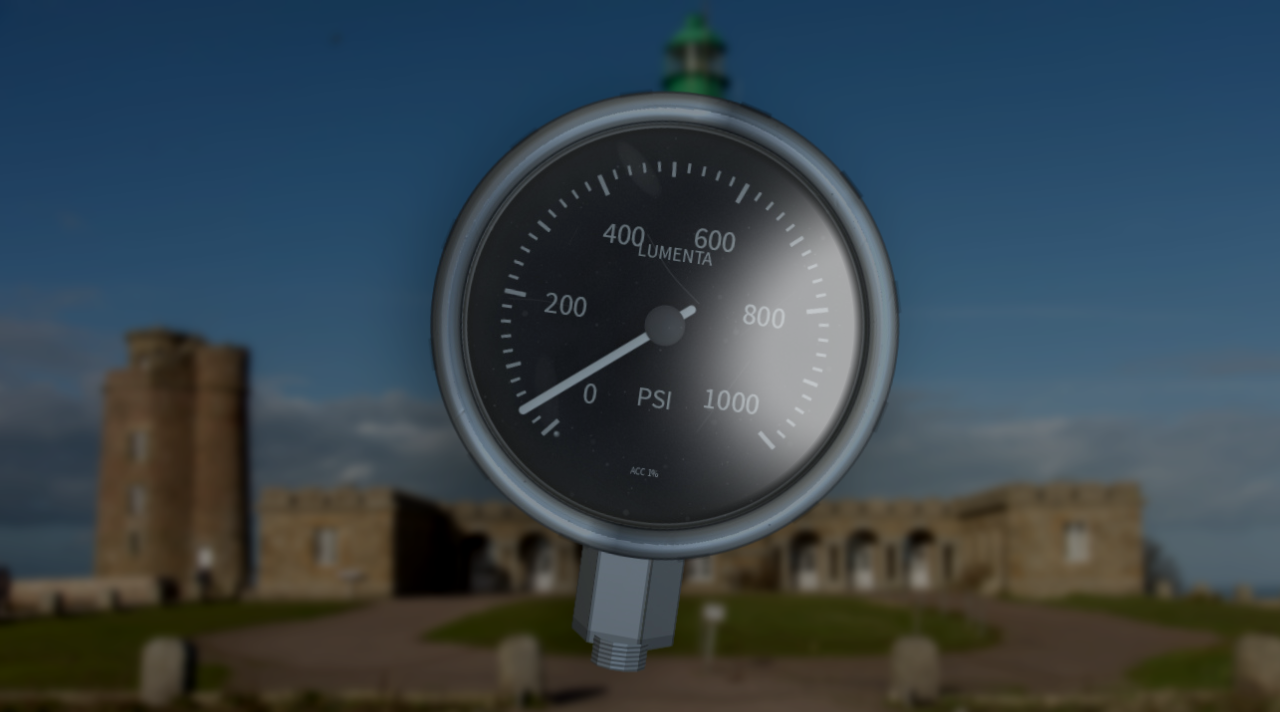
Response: 40 (psi)
